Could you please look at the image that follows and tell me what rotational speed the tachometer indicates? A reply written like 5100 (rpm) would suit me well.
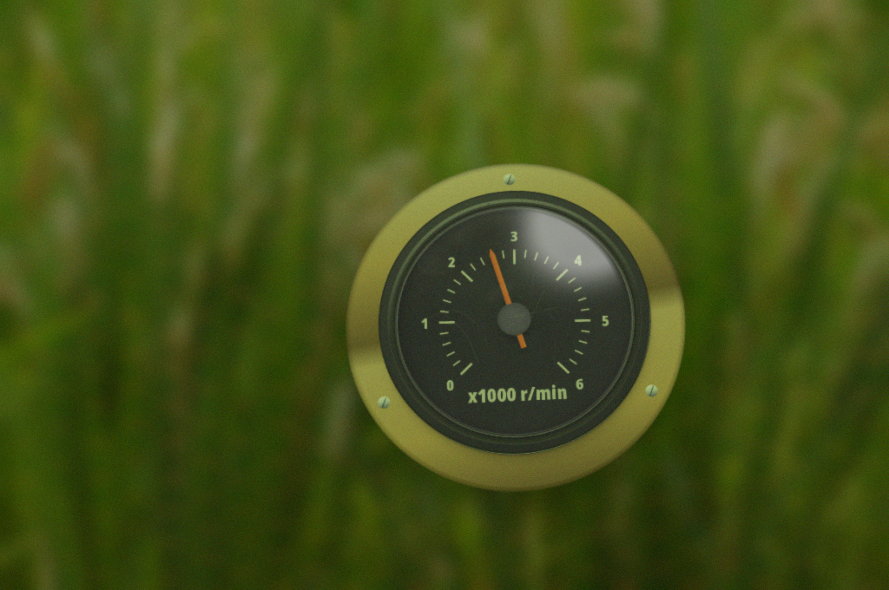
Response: 2600 (rpm)
